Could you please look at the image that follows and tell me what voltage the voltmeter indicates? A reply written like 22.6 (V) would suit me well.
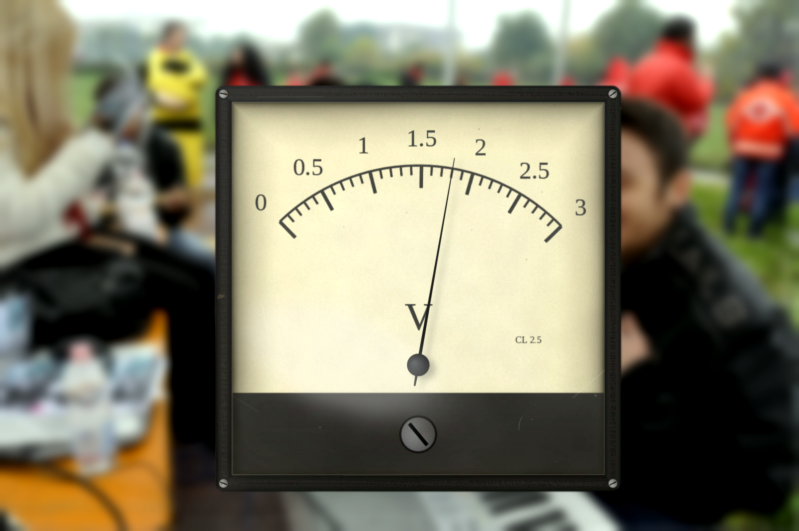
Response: 1.8 (V)
